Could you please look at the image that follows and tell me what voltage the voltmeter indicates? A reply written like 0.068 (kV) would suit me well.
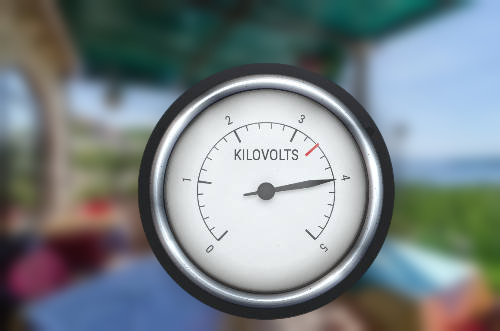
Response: 4 (kV)
